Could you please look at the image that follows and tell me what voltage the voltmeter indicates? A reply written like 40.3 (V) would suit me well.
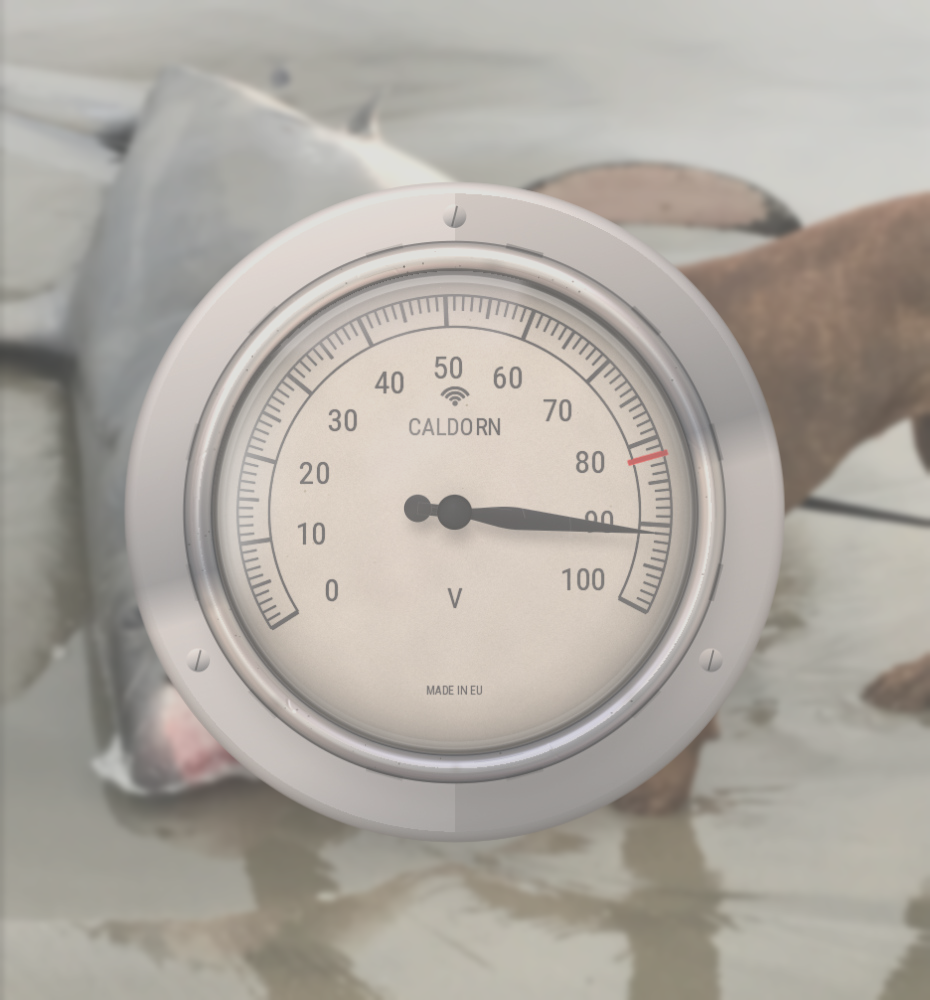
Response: 91 (V)
